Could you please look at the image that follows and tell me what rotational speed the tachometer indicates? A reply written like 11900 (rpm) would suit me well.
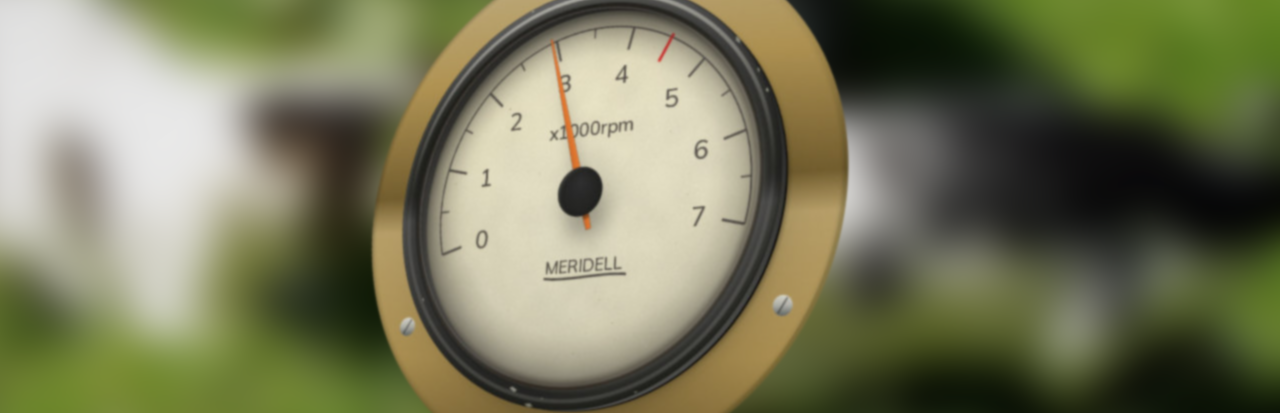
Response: 3000 (rpm)
